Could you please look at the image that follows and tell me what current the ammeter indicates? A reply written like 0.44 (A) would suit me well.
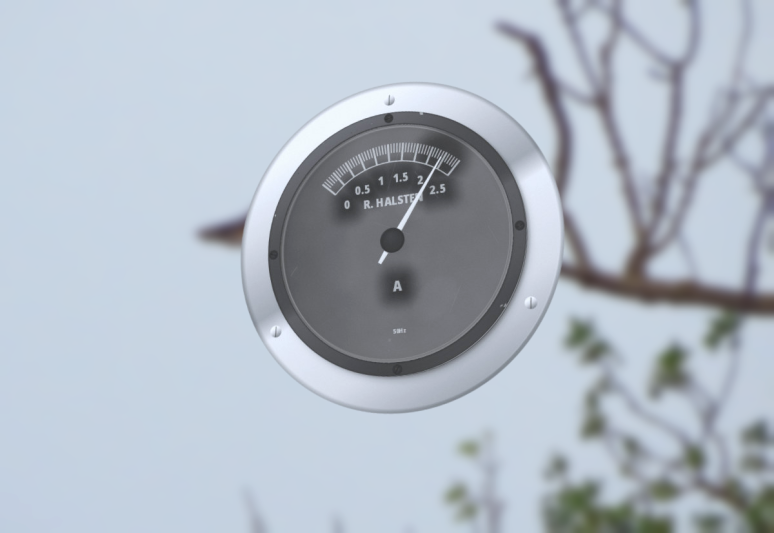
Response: 2.25 (A)
